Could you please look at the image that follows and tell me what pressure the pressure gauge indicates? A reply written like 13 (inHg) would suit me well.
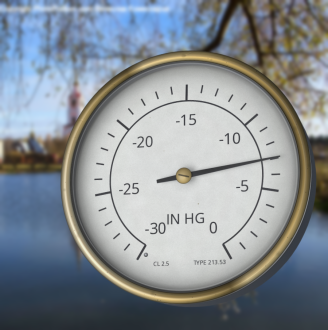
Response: -7 (inHg)
